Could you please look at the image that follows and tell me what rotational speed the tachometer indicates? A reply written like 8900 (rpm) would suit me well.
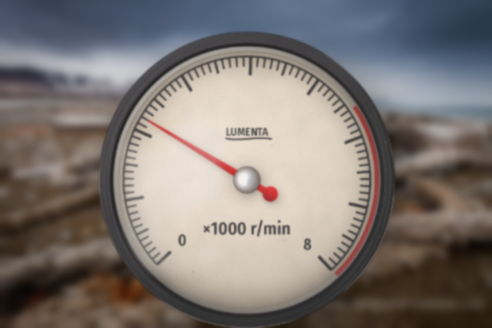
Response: 2200 (rpm)
